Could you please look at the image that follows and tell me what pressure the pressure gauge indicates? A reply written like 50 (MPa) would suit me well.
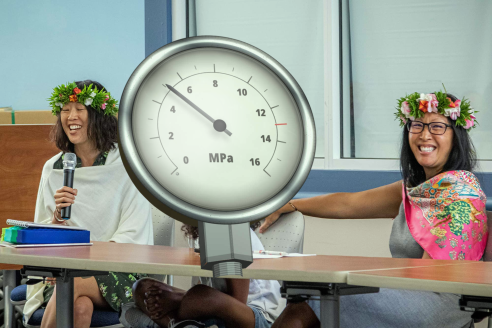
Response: 5 (MPa)
